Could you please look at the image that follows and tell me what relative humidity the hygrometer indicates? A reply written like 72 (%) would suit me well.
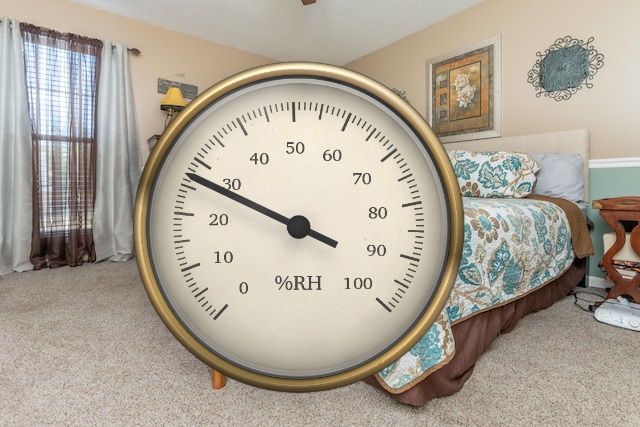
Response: 27 (%)
